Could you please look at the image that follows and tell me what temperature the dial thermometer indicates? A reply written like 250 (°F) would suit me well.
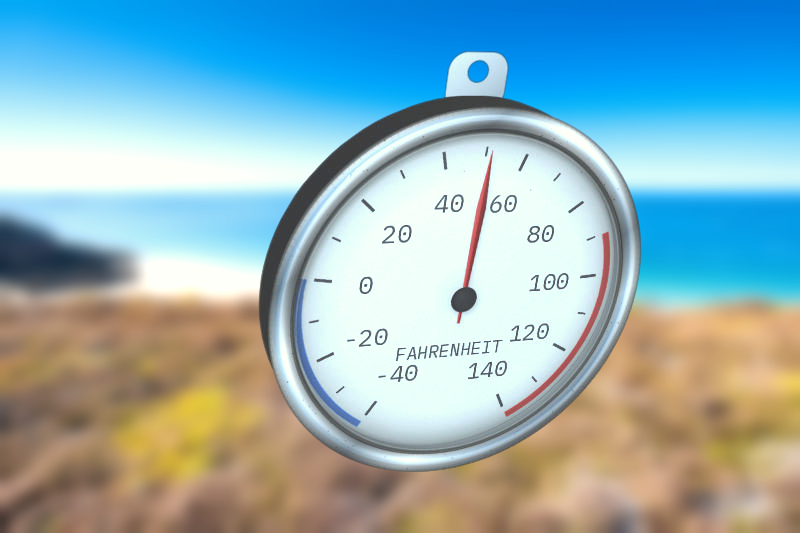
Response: 50 (°F)
